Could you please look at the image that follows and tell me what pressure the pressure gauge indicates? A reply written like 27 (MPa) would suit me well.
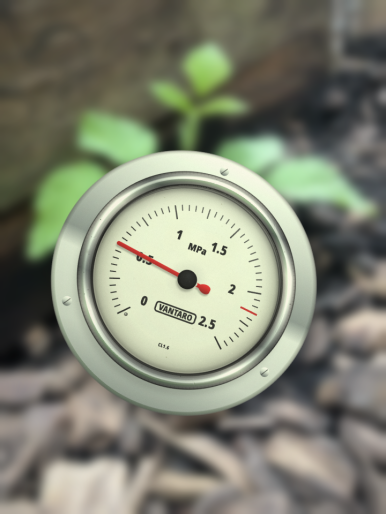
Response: 0.5 (MPa)
